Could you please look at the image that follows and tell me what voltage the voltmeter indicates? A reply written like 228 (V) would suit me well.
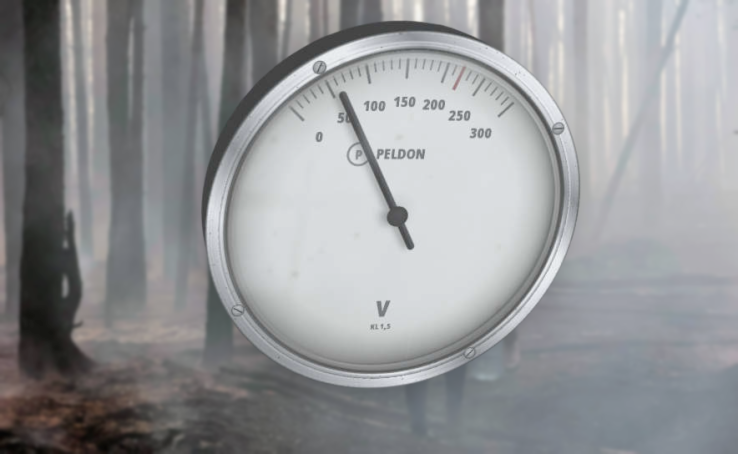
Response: 60 (V)
